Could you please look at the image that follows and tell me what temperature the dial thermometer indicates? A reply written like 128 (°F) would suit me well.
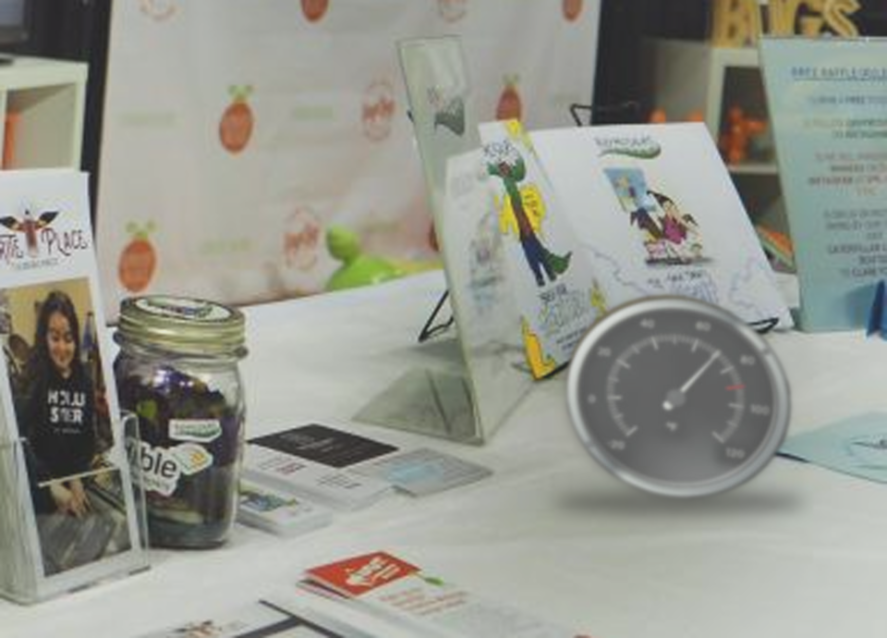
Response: 70 (°F)
